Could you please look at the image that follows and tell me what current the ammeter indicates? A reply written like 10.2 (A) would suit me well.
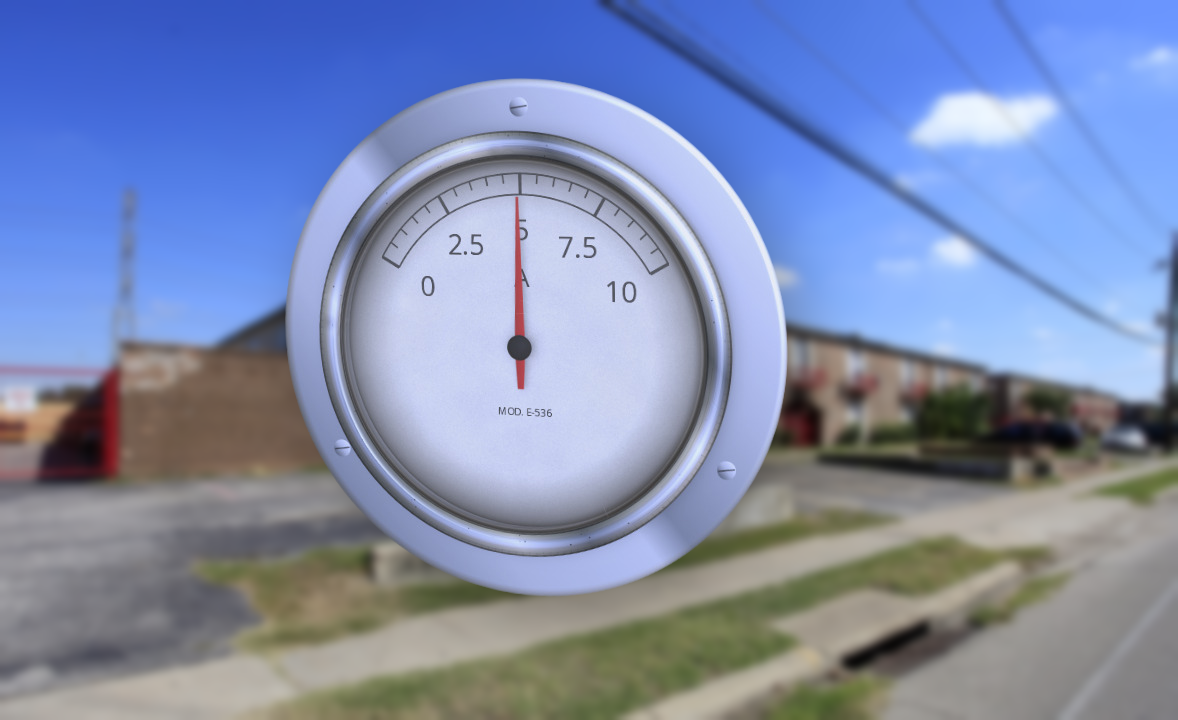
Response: 5 (A)
